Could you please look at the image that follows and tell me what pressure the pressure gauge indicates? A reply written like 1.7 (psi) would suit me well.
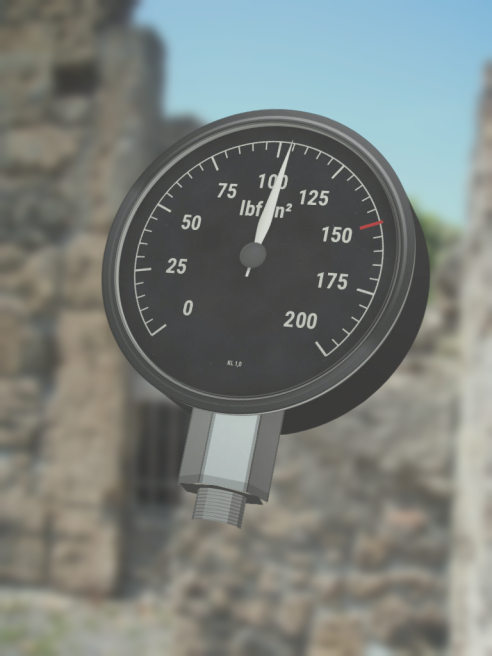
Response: 105 (psi)
